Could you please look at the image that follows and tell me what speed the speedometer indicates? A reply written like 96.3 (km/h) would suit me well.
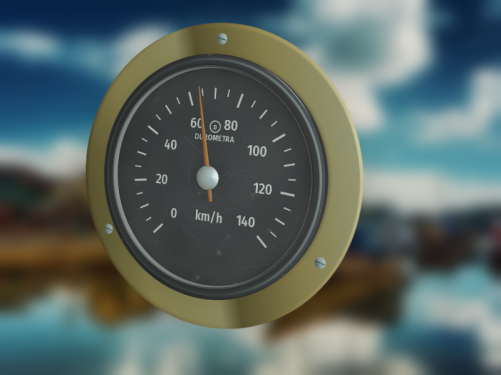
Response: 65 (km/h)
